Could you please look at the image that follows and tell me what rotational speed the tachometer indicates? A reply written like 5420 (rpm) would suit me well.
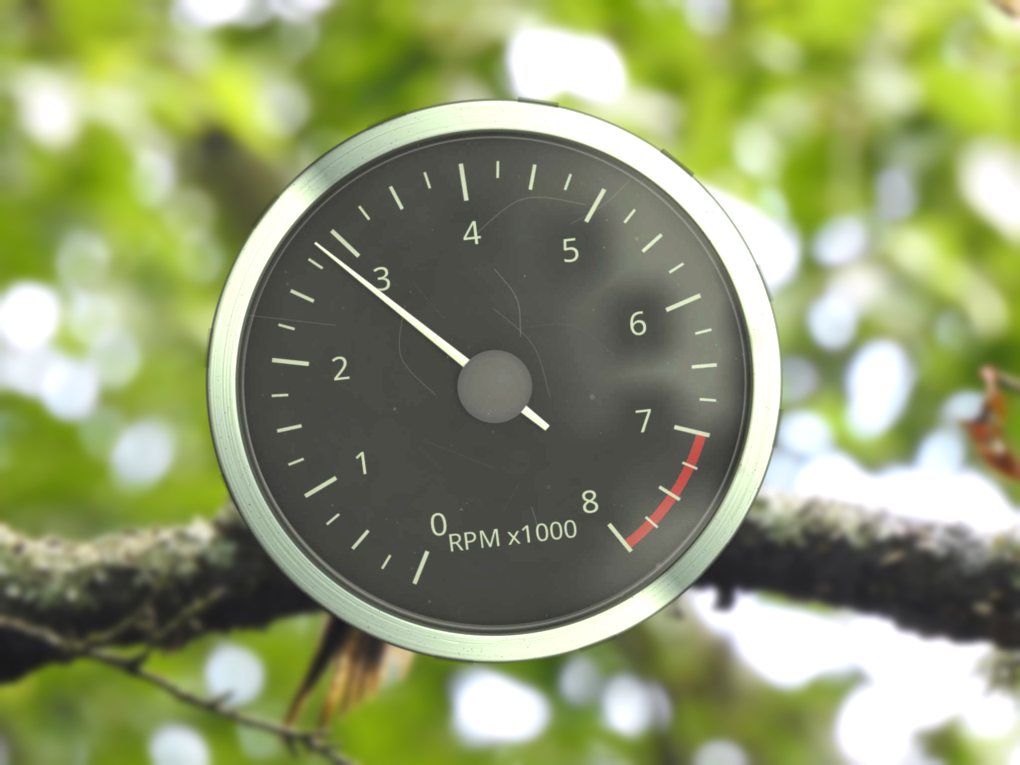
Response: 2875 (rpm)
